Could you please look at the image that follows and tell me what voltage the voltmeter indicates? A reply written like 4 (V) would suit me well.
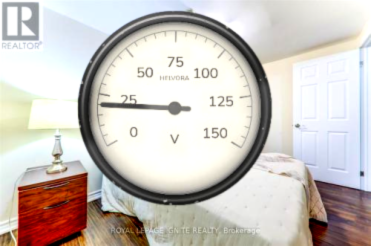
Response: 20 (V)
